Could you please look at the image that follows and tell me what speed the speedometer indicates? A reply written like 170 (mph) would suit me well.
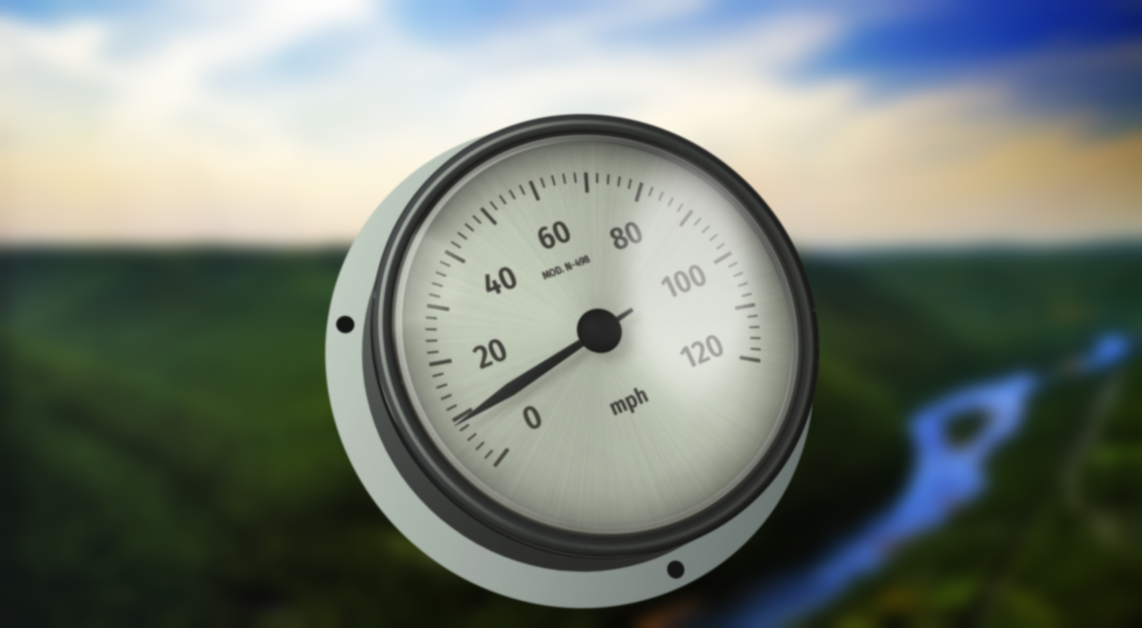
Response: 9 (mph)
